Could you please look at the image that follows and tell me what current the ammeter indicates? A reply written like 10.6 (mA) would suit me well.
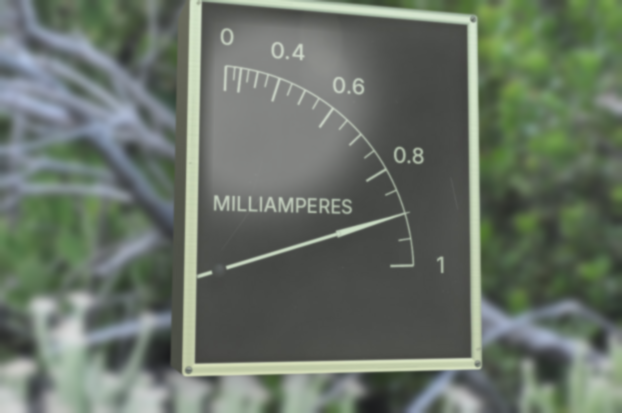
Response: 0.9 (mA)
